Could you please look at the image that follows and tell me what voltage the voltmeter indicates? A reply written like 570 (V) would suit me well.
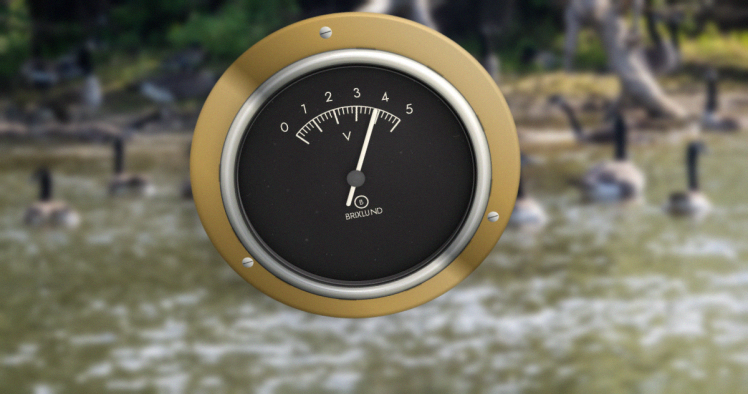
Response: 3.8 (V)
